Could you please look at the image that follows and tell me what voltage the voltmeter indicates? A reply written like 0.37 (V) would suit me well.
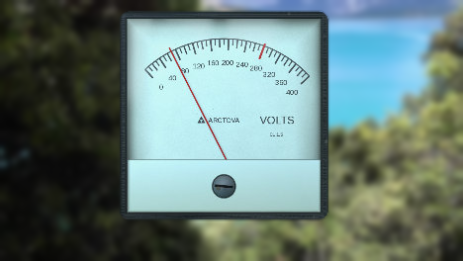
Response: 70 (V)
